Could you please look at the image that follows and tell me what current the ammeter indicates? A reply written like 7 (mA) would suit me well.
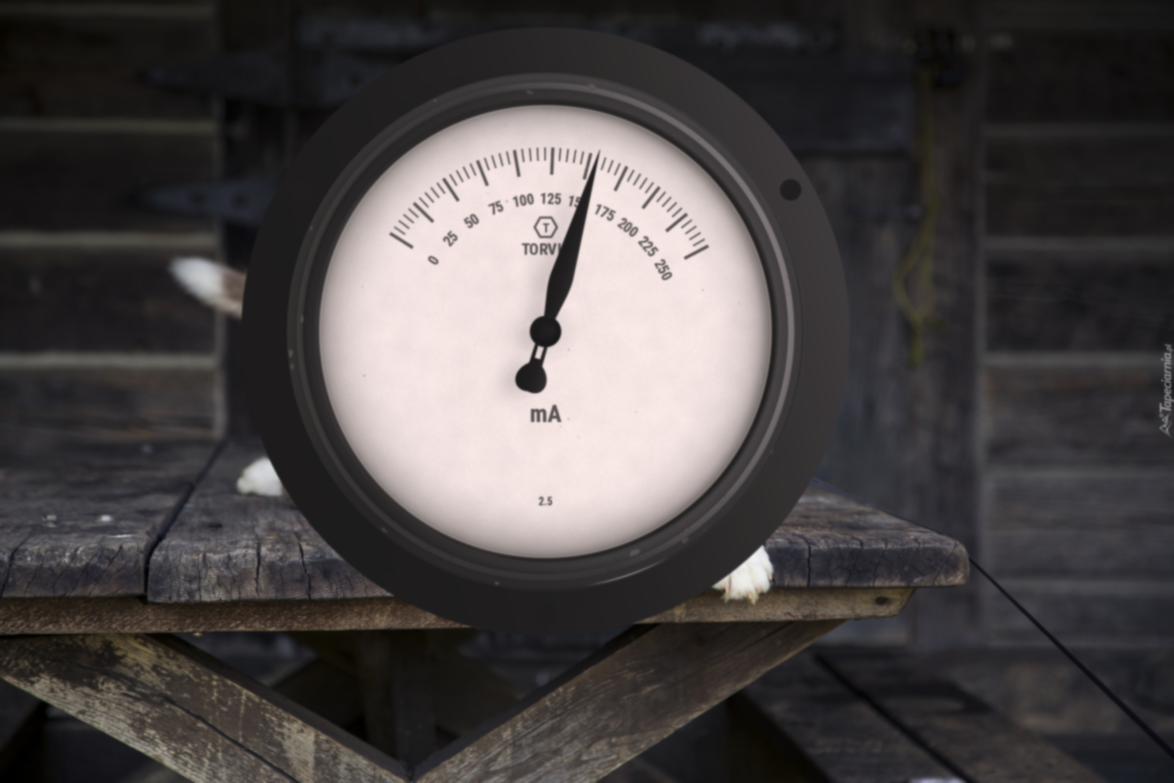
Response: 155 (mA)
